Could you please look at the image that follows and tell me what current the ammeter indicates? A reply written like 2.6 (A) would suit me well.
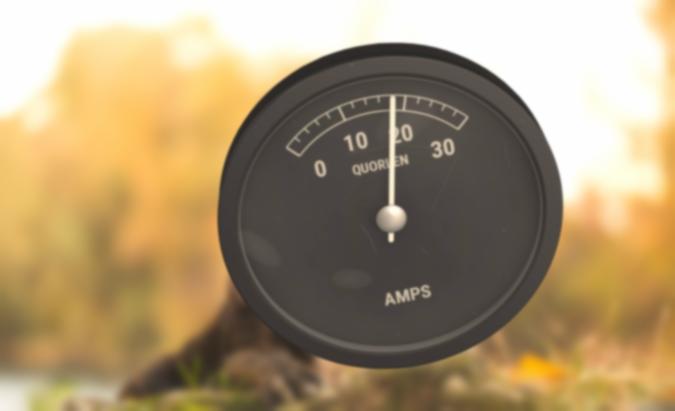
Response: 18 (A)
